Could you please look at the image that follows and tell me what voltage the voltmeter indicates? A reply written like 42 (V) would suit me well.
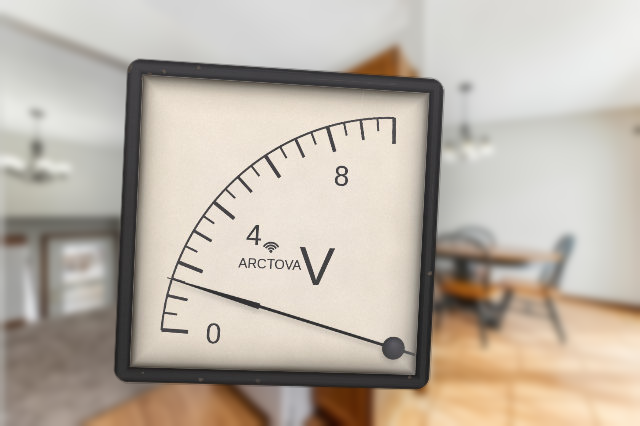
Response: 1.5 (V)
